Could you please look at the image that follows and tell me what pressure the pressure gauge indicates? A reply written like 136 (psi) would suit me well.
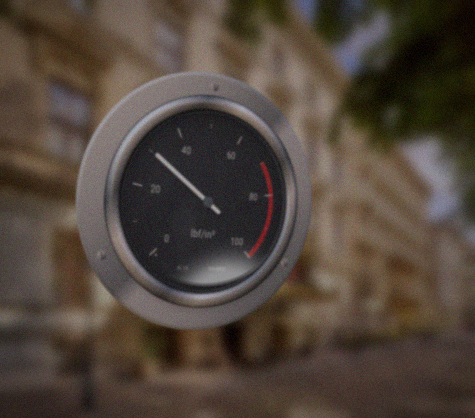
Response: 30 (psi)
